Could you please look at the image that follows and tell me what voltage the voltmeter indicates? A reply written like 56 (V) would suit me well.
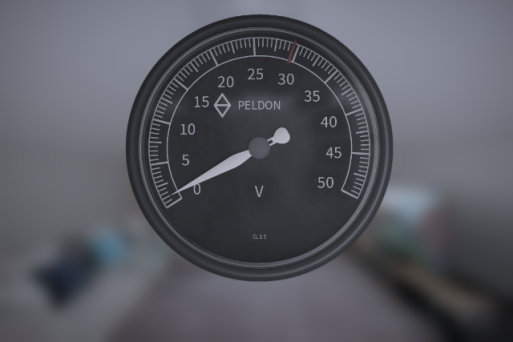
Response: 1 (V)
